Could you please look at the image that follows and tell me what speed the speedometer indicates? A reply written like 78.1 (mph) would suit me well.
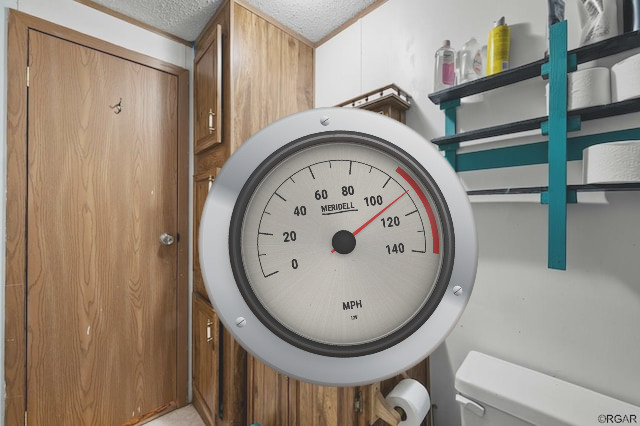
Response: 110 (mph)
